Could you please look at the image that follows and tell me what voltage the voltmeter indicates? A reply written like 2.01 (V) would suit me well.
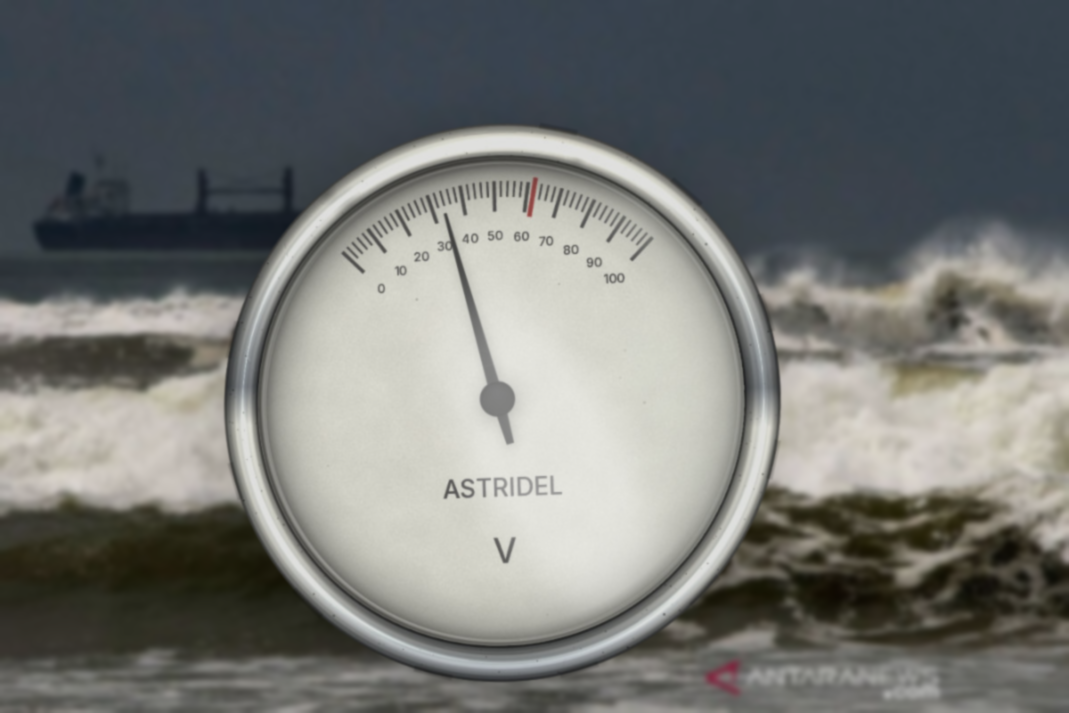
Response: 34 (V)
